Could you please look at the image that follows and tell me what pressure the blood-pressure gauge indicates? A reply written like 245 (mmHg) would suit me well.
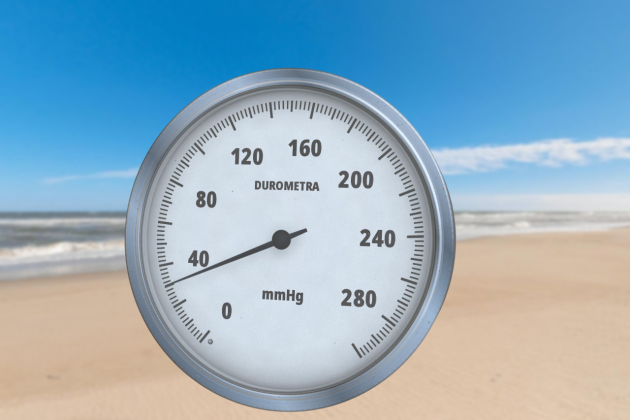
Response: 30 (mmHg)
